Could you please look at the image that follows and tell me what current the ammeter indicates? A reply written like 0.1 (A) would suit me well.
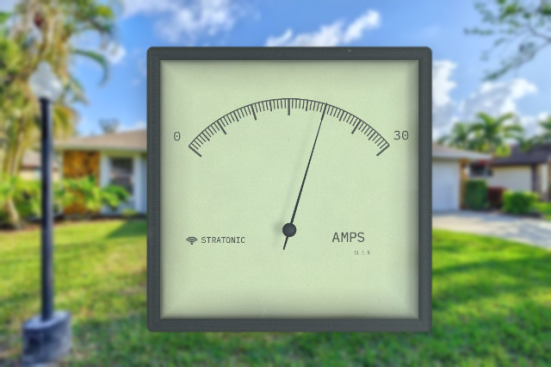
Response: 20 (A)
